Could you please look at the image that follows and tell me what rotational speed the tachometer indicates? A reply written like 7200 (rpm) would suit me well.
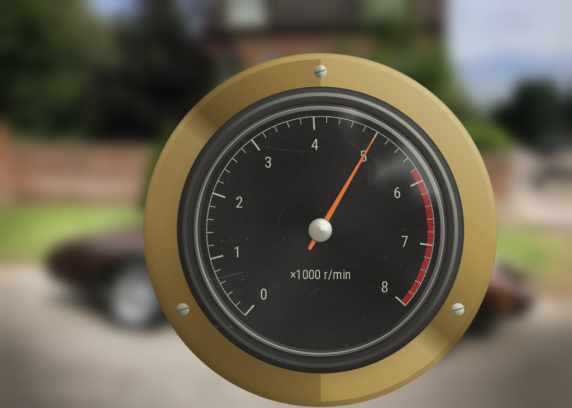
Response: 5000 (rpm)
